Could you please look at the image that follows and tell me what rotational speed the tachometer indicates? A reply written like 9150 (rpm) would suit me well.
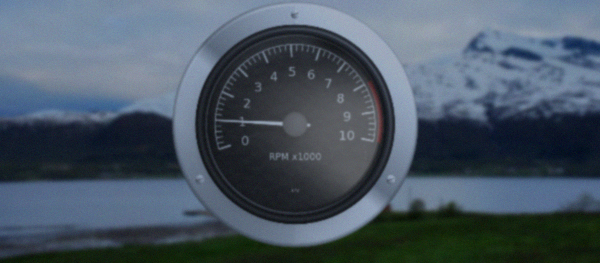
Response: 1000 (rpm)
